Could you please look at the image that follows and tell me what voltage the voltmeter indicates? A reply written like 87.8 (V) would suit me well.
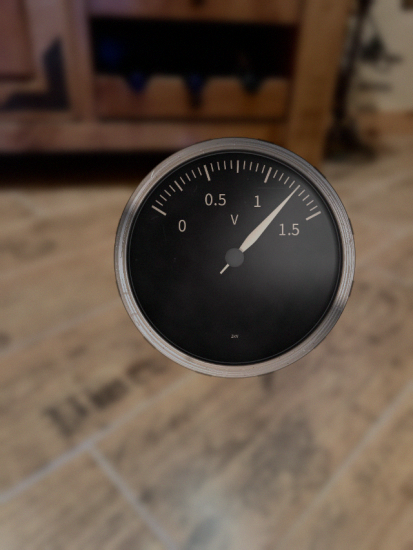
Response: 1.25 (V)
